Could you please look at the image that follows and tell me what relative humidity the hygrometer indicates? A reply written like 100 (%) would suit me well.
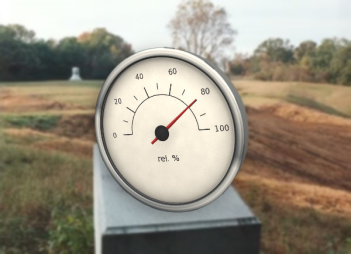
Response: 80 (%)
